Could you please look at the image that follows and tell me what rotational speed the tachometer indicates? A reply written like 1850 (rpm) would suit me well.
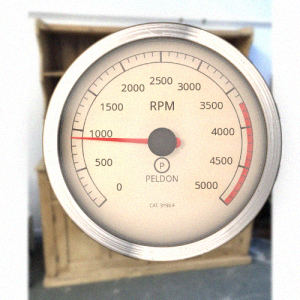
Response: 900 (rpm)
